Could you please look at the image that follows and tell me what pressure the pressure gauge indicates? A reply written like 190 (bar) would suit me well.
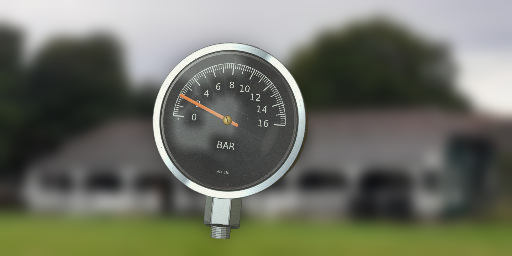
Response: 2 (bar)
